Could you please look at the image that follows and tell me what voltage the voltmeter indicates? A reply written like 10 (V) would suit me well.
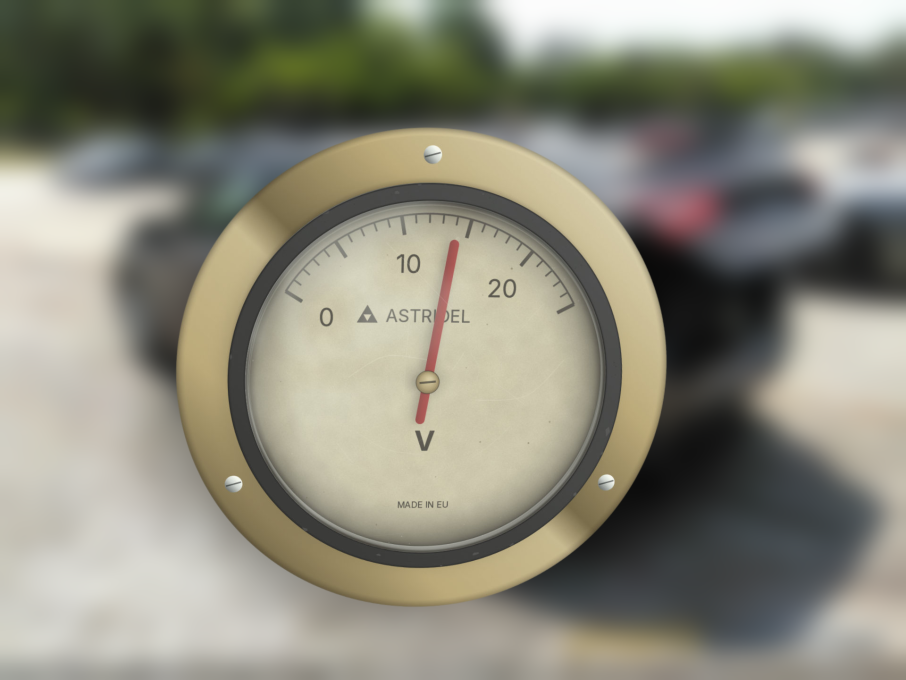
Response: 14 (V)
